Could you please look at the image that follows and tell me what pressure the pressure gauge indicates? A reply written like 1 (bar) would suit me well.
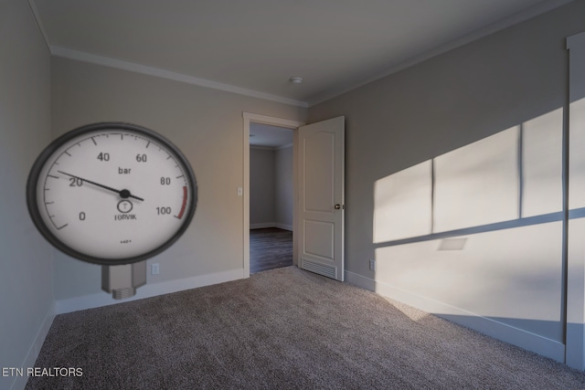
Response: 22.5 (bar)
